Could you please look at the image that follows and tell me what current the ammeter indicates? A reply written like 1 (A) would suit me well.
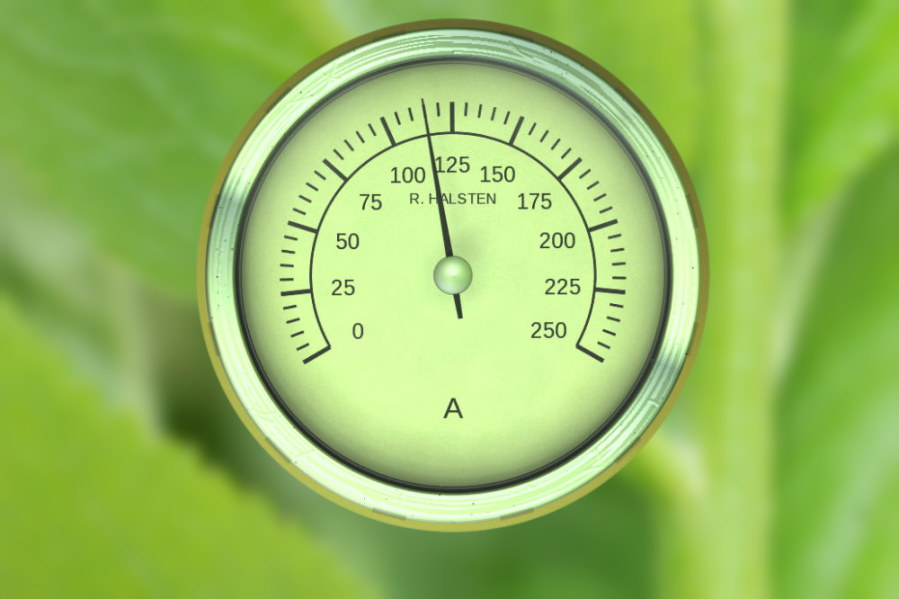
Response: 115 (A)
